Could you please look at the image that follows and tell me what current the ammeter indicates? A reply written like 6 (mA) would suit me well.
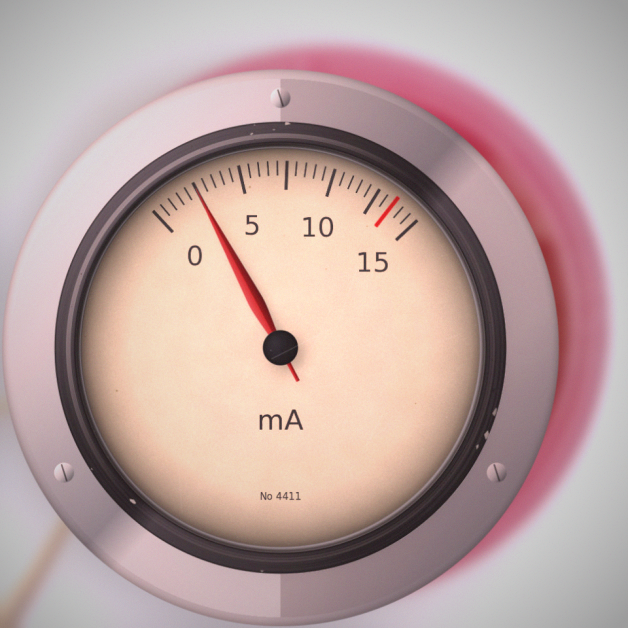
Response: 2.5 (mA)
